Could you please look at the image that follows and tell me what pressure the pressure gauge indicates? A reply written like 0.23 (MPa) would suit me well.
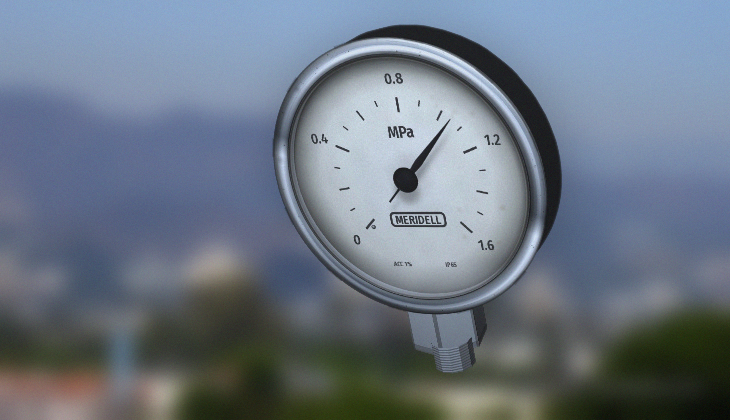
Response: 1.05 (MPa)
